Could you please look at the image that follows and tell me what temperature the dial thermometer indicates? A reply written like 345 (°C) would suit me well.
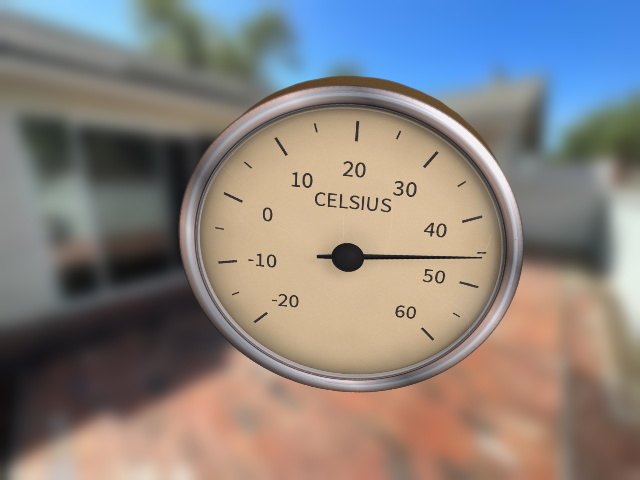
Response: 45 (°C)
